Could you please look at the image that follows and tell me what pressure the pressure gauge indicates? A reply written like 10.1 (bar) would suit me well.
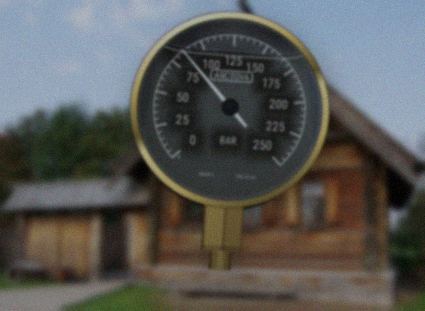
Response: 85 (bar)
